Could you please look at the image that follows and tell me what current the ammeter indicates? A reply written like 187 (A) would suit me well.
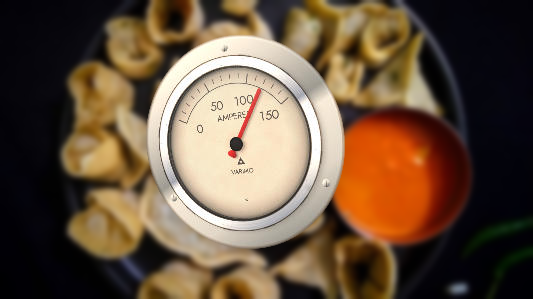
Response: 120 (A)
